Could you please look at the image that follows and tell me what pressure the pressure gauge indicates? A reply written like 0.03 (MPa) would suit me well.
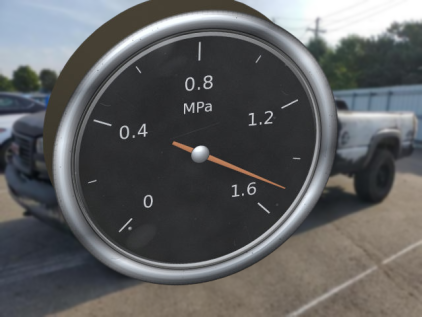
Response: 1.5 (MPa)
